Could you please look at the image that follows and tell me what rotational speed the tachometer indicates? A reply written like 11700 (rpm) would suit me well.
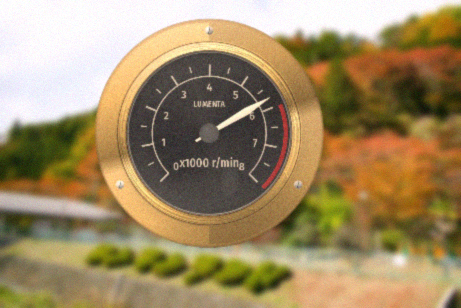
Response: 5750 (rpm)
